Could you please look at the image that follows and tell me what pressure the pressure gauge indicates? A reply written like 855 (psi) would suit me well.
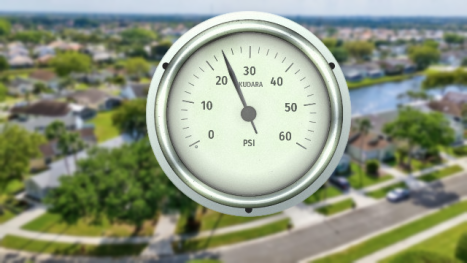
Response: 24 (psi)
